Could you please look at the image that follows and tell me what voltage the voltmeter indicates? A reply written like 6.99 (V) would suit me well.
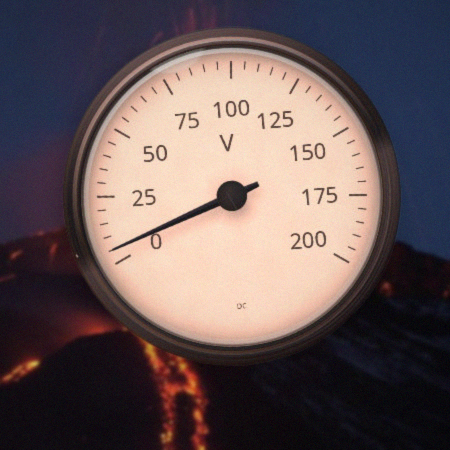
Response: 5 (V)
